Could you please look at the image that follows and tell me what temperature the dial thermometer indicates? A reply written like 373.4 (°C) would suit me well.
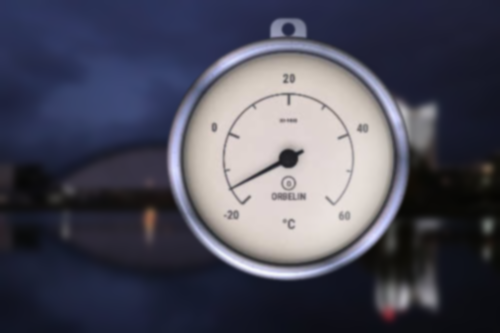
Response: -15 (°C)
